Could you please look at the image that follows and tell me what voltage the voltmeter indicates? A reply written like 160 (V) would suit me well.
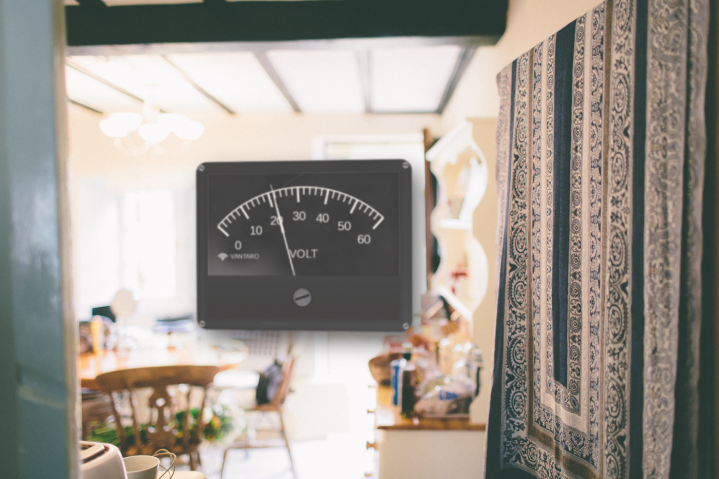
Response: 22 (V)
